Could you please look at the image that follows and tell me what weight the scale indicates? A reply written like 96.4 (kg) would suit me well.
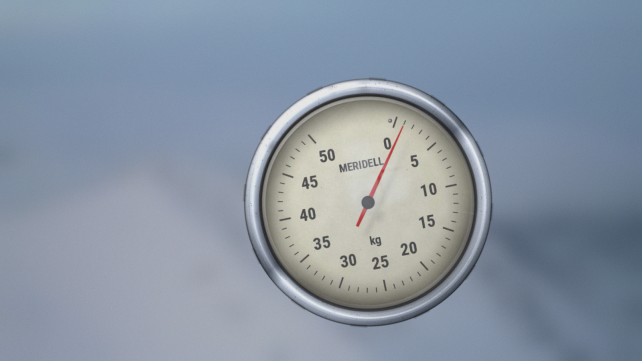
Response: 1 (kg)
